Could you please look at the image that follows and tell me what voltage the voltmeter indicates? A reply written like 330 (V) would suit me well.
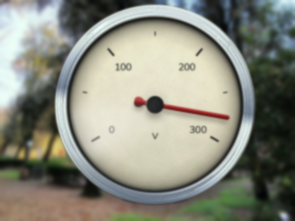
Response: 275 (V)
